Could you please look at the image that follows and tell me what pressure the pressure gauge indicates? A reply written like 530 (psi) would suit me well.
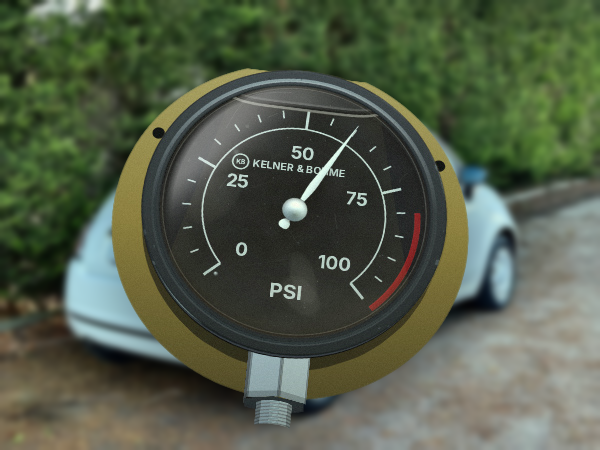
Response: 60 (psi)
